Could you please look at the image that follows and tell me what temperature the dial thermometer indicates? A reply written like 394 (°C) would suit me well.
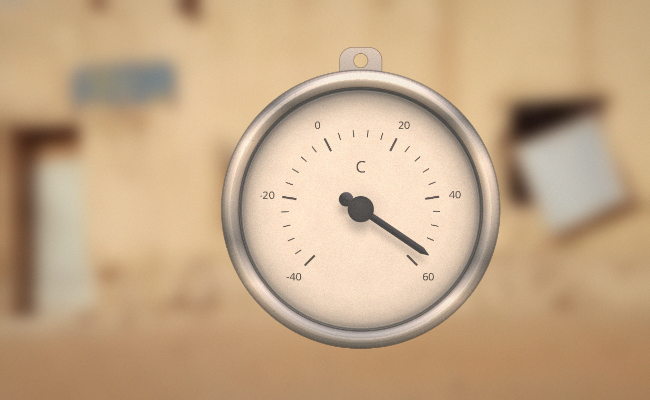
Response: 56 (°C)
